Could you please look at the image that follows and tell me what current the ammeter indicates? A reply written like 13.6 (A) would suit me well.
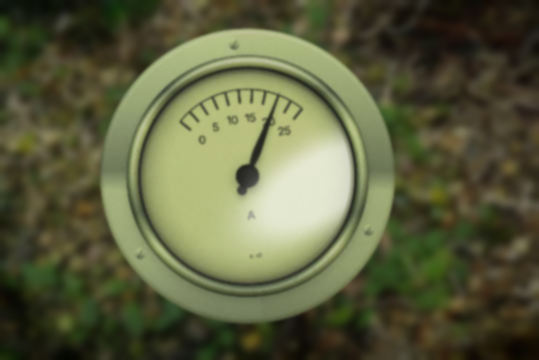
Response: 20 (A)
